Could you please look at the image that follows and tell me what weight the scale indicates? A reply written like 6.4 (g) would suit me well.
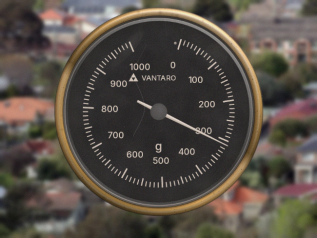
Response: 310 (g)
